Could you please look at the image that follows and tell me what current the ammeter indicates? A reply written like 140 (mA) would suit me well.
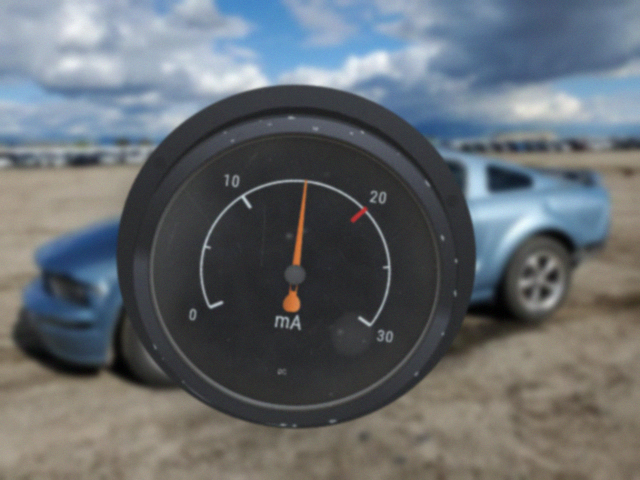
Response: 15 (mA)
